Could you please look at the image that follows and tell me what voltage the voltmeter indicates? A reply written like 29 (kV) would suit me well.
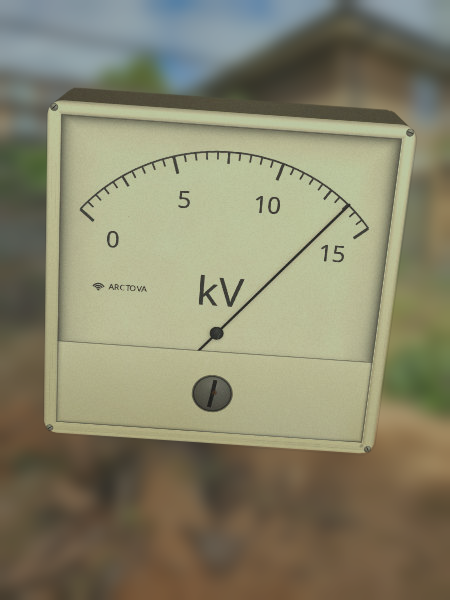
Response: 13.5 (kV)
